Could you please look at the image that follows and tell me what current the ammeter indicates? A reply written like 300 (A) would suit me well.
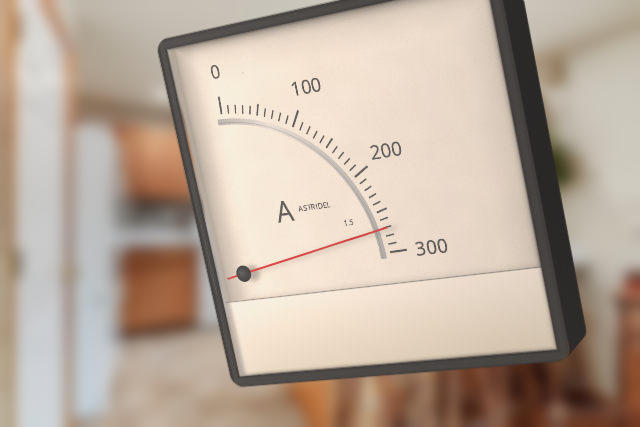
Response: 270 (A)
